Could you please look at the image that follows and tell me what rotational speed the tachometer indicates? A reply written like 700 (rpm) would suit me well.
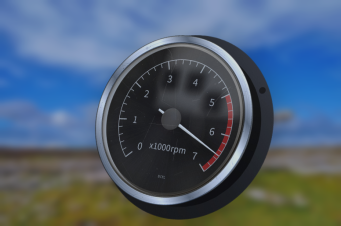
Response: 6500 (rpm)
